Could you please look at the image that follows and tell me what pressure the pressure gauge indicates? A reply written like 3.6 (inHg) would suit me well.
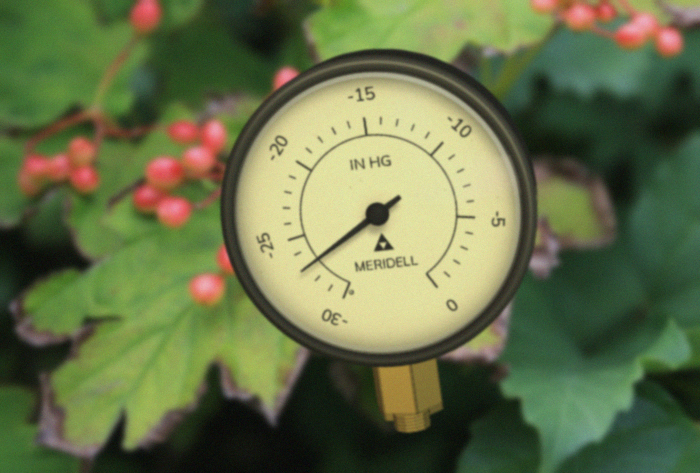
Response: -27 (inHg)
